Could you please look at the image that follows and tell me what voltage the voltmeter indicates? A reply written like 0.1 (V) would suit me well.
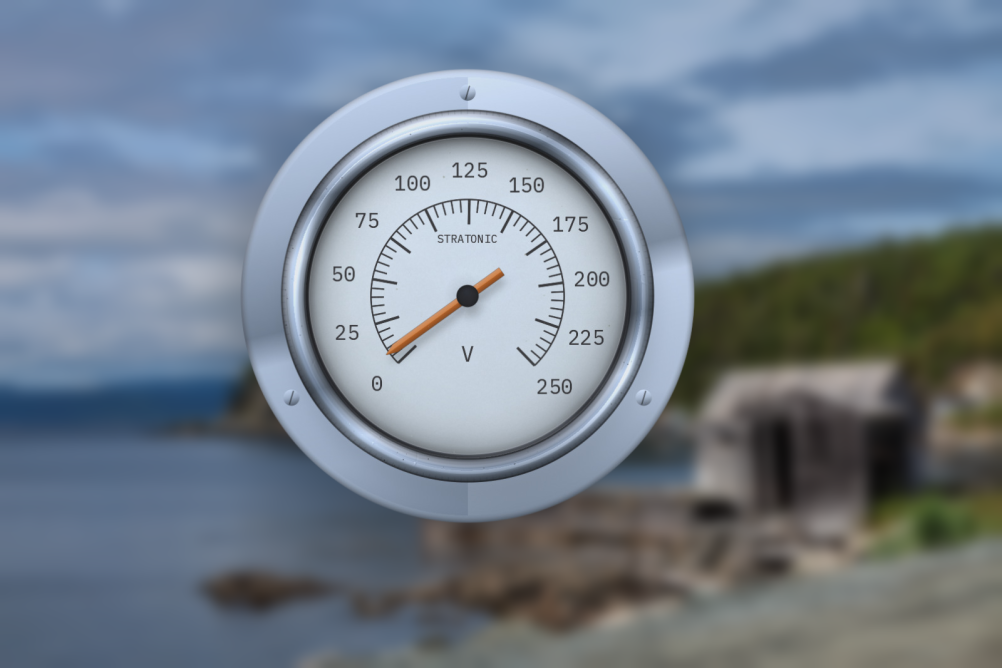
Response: 7.5 (V)
